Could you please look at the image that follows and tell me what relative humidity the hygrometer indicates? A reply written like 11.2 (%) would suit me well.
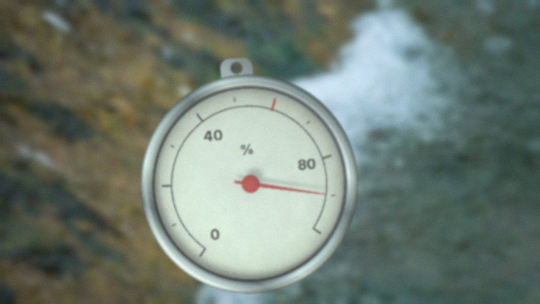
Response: 90 (%)
